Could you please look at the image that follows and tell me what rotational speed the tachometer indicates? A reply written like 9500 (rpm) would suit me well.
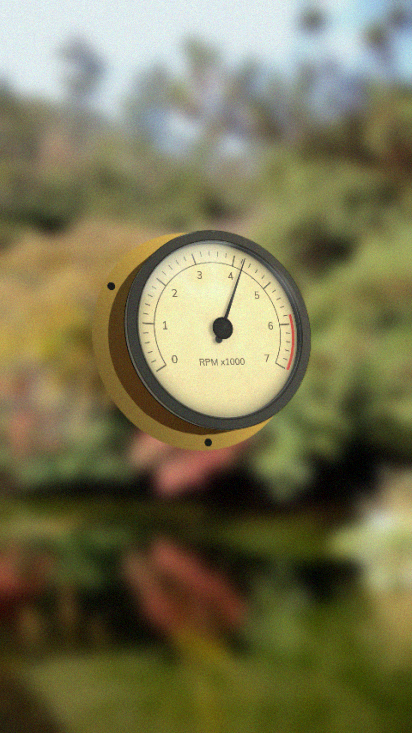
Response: 4200 (rpm)
